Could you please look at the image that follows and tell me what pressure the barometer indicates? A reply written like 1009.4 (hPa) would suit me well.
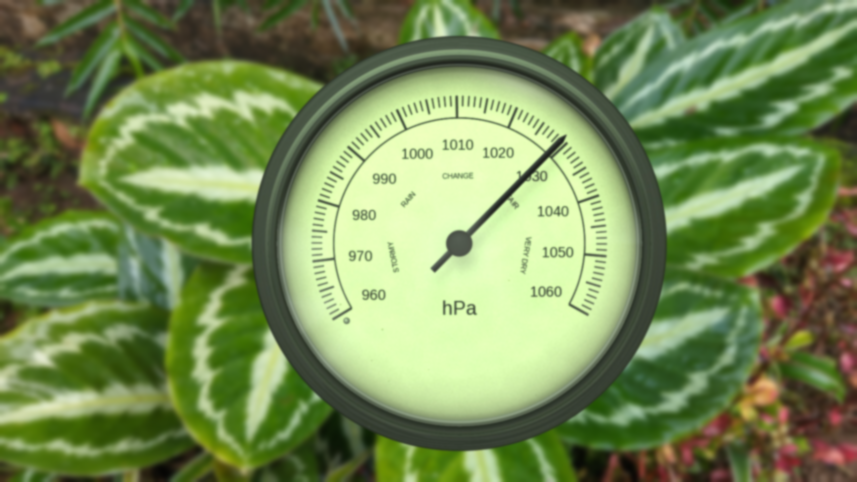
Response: 1029 (hPa)
